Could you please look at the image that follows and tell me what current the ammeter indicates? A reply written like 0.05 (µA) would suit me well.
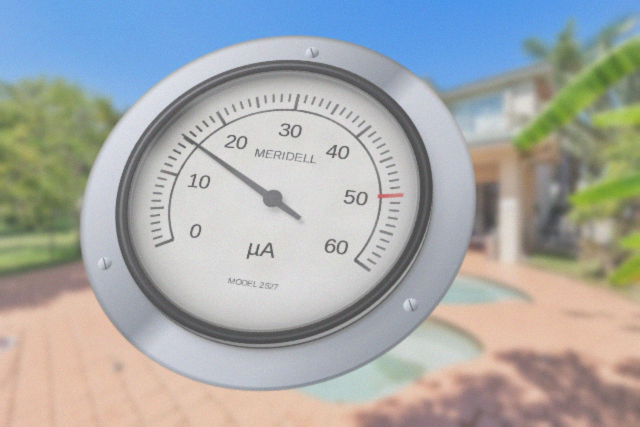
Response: 15 (µA)
